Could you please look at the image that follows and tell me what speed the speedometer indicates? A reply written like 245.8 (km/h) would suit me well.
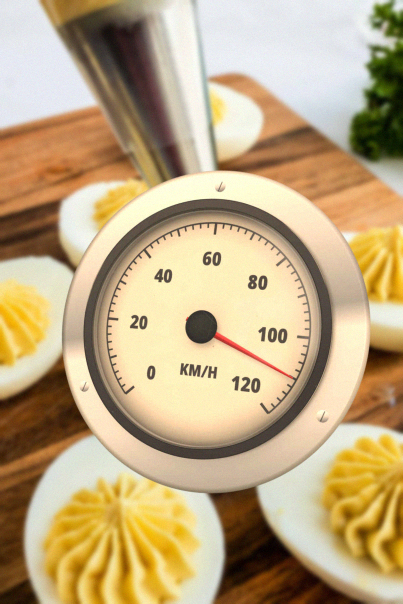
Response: 110 (km/h)
